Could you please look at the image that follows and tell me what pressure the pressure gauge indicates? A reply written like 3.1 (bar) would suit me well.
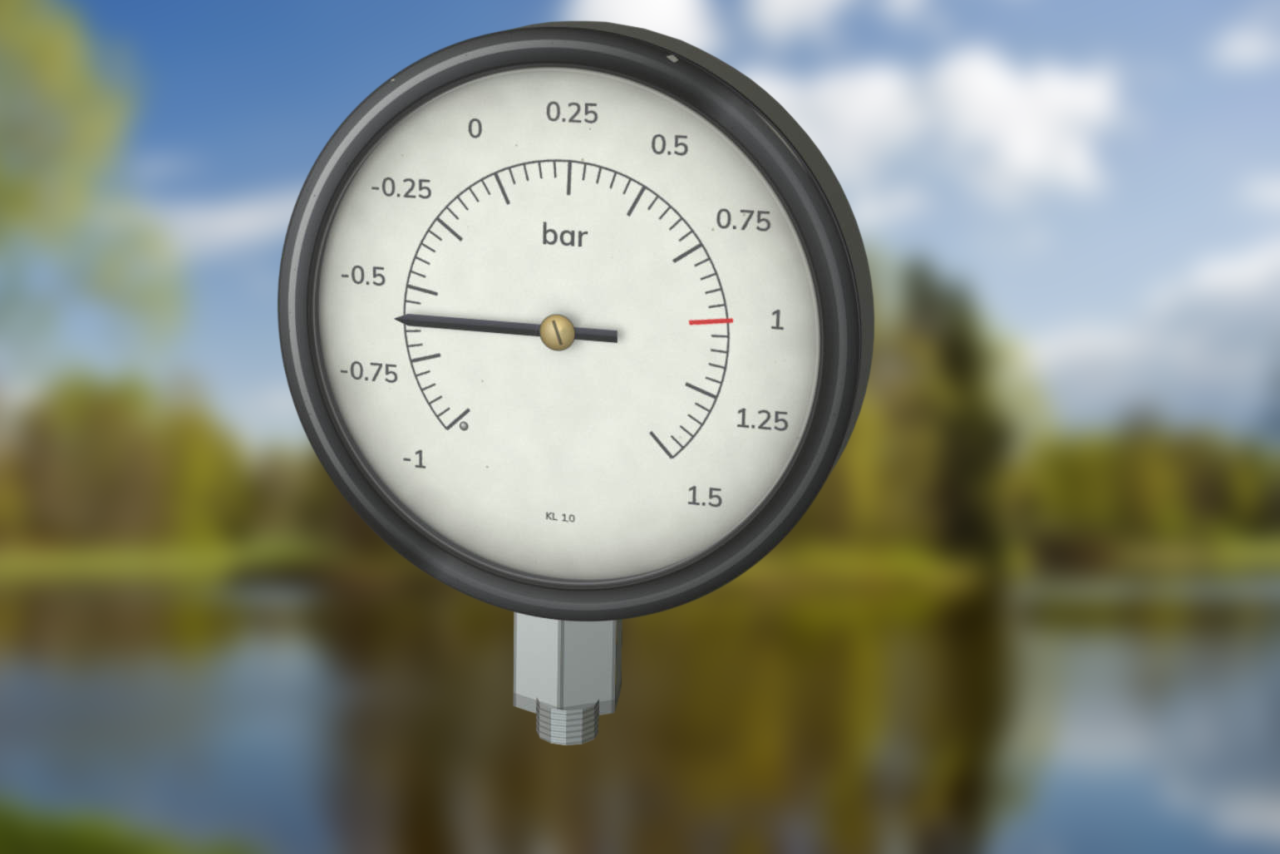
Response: -0.6 (bar)
